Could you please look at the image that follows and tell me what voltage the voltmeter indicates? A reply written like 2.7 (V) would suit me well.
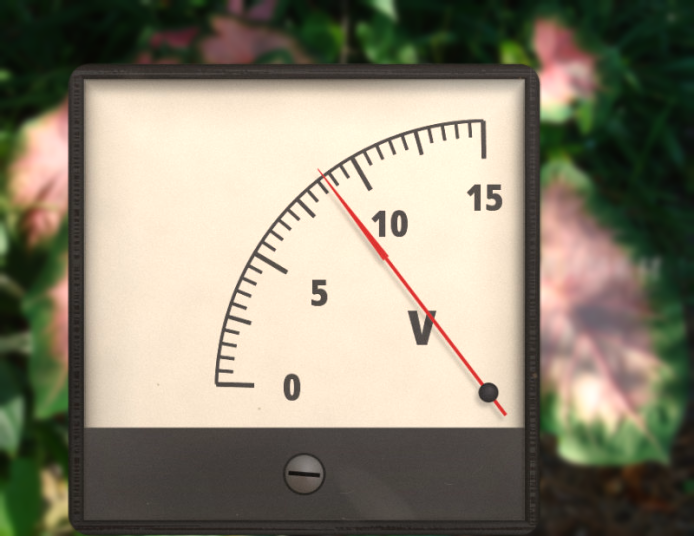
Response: 8.75 (V)
